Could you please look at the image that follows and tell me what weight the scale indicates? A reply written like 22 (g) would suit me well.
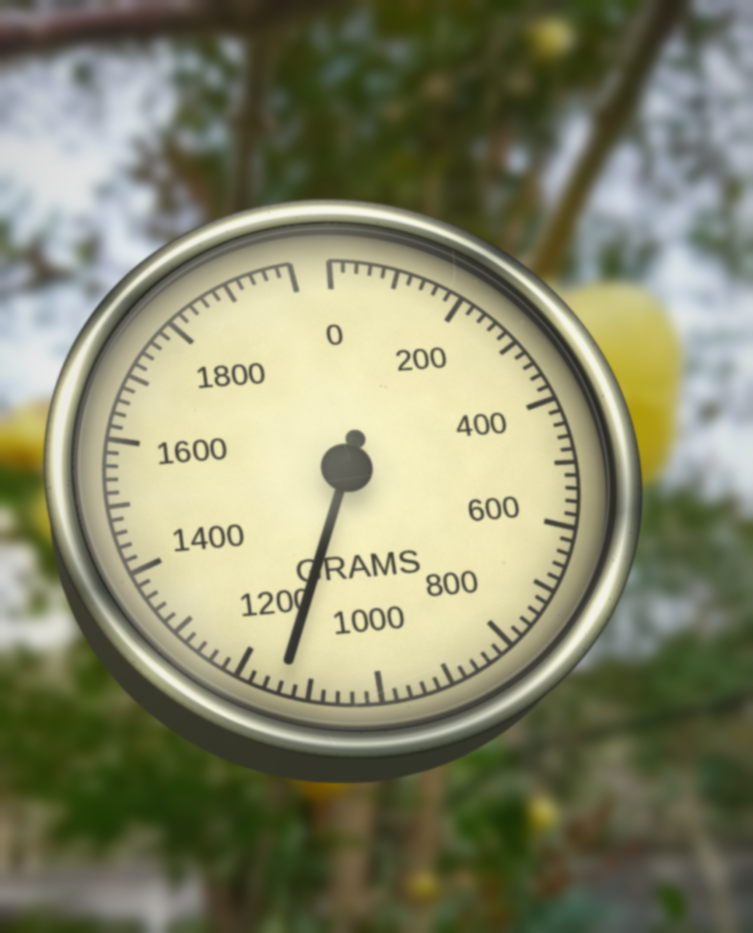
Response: 1140 (g)
